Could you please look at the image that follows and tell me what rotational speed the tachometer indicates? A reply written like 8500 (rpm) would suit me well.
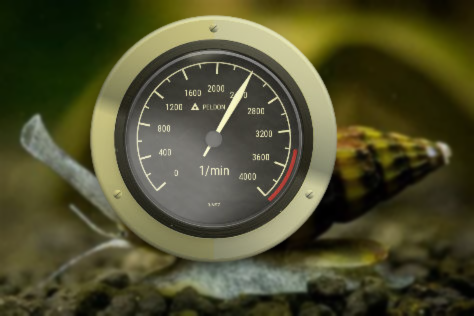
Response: 2400 (rpm)
